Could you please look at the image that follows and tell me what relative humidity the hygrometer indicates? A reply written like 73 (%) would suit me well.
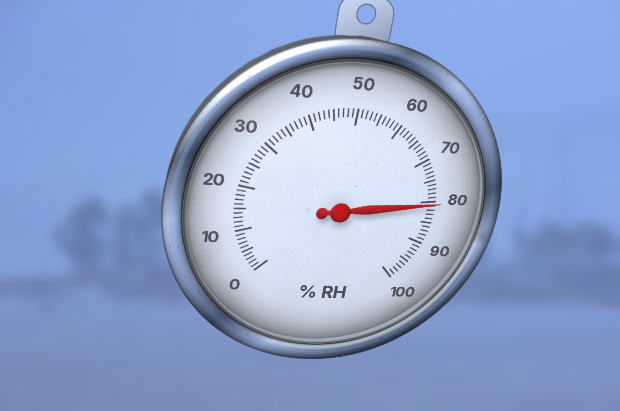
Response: 80 (%)
